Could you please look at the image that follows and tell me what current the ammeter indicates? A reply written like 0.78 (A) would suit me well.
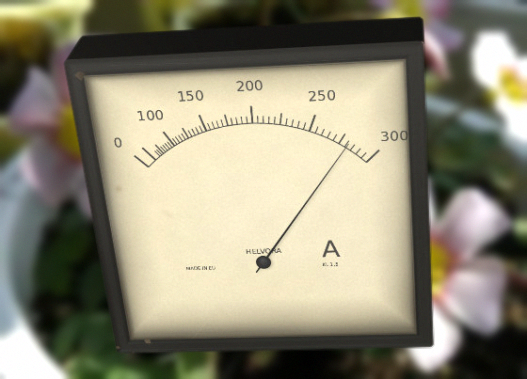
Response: 280 (A)
